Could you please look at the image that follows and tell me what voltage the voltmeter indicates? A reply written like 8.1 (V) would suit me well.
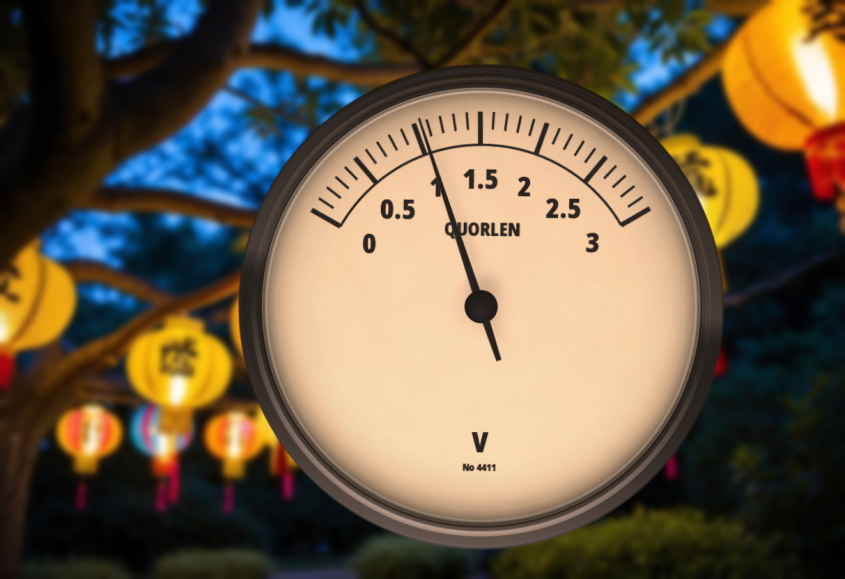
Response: 1.05 (V)
